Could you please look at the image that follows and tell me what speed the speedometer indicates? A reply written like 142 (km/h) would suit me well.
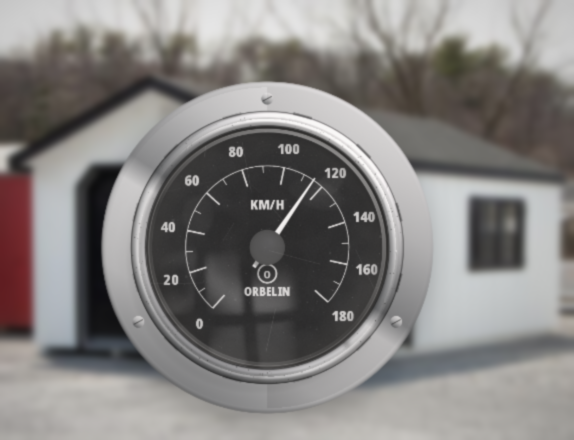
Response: 115 (km/h)
